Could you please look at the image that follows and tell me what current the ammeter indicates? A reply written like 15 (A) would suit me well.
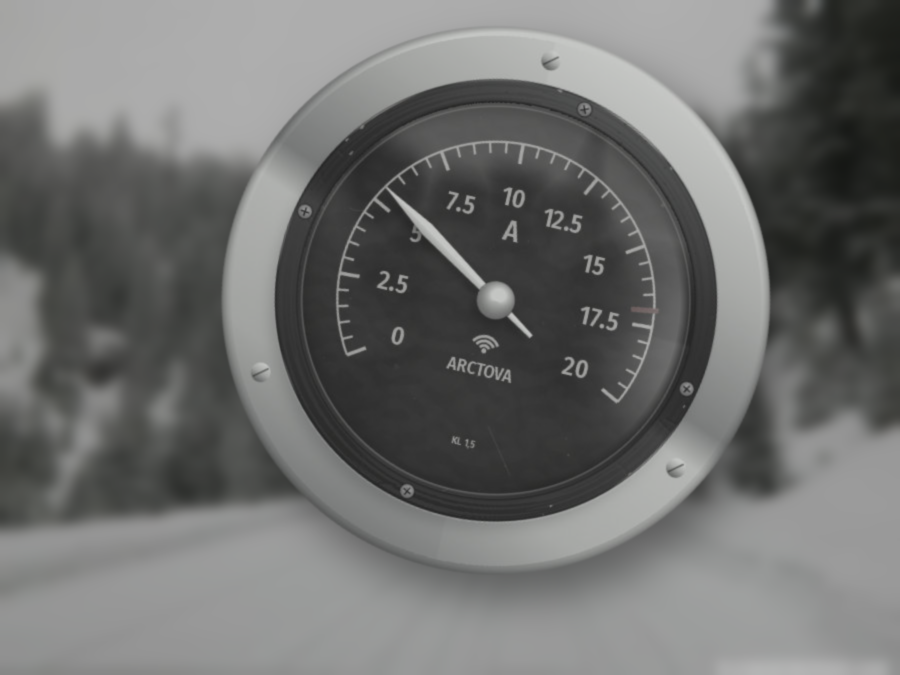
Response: 5.5 (A)
